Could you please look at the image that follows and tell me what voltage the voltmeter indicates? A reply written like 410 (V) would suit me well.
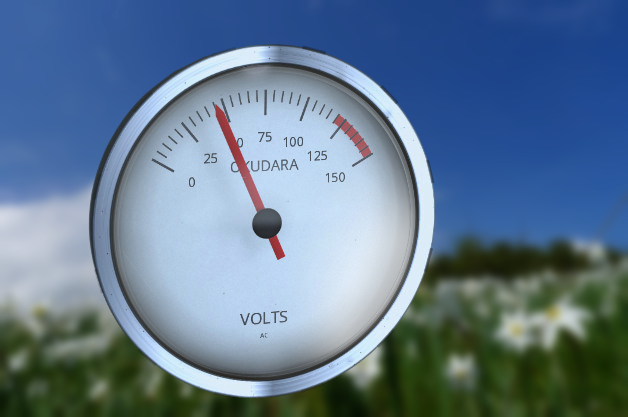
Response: 45 (V)
